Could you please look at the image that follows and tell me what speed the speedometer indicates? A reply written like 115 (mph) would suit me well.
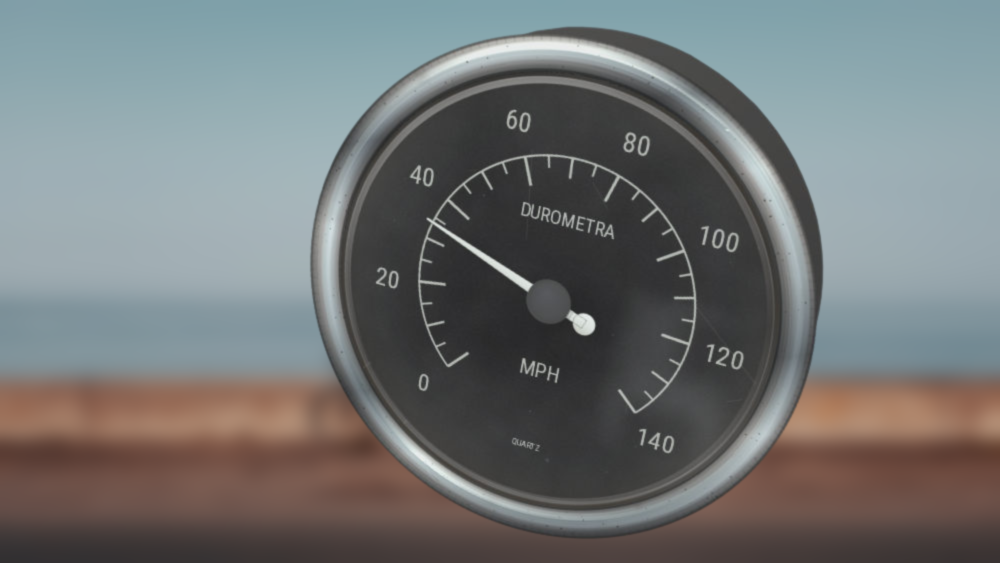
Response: 35 (mph)
